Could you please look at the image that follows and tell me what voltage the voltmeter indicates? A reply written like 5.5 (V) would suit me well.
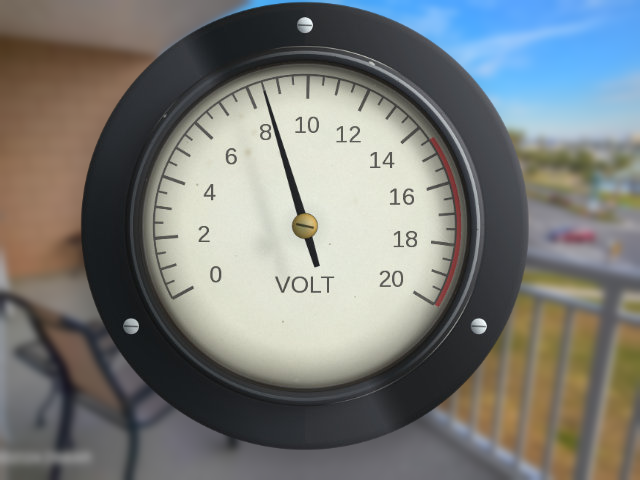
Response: 8.5 (V)
